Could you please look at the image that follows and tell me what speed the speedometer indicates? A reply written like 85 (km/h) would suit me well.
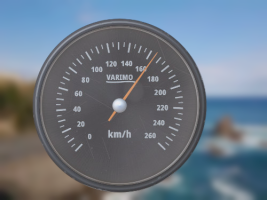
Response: 165 (km/h)
